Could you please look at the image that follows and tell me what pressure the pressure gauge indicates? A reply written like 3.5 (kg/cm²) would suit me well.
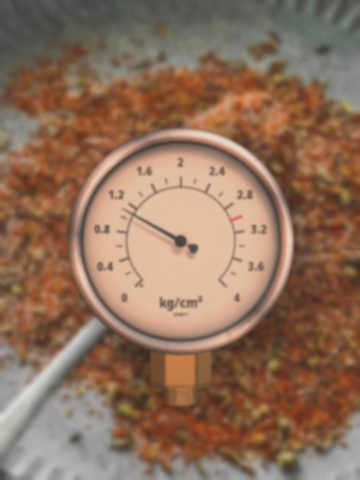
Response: 1.1 (kg/cm²)
